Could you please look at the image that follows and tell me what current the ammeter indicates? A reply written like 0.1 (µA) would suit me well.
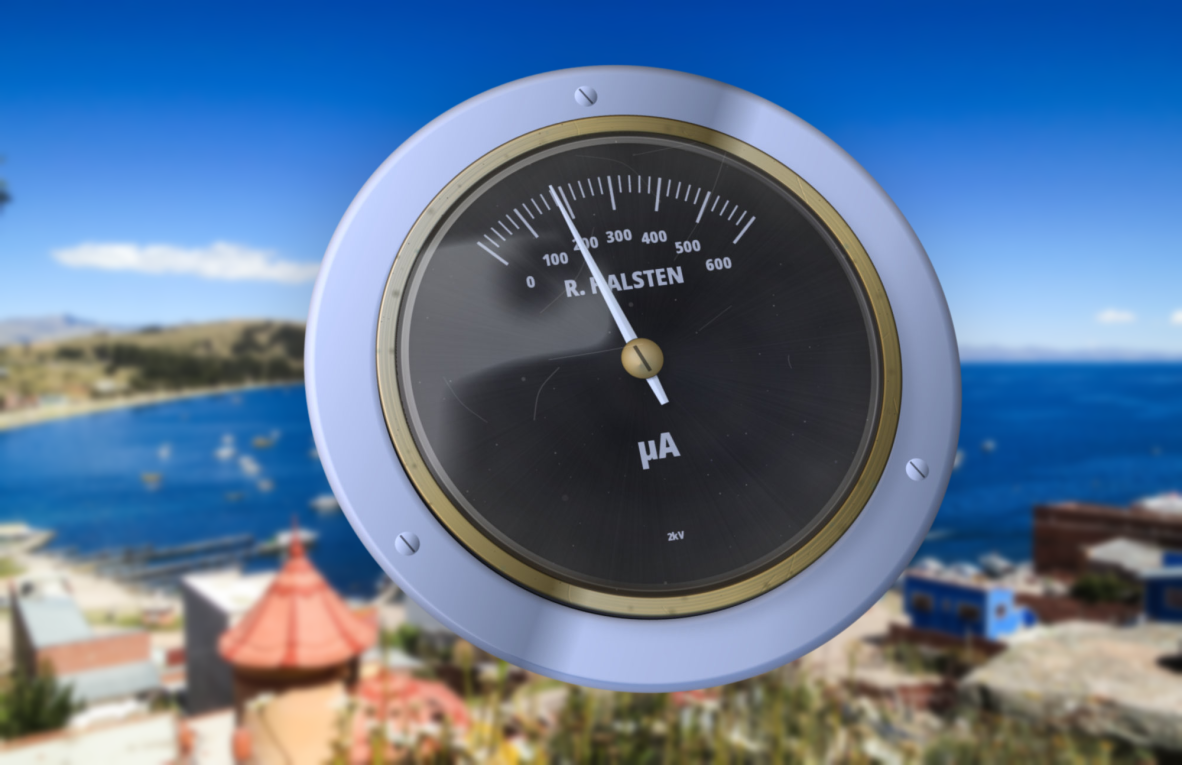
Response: 180 (µA)
